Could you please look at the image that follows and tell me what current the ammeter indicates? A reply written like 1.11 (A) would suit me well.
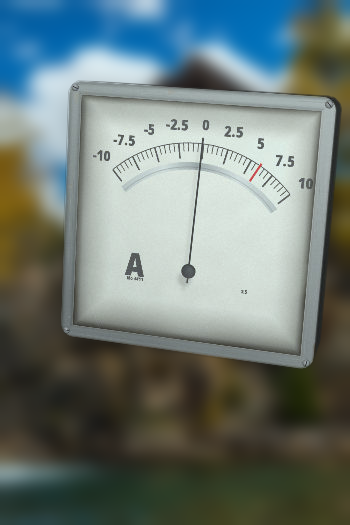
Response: 0 (A)
